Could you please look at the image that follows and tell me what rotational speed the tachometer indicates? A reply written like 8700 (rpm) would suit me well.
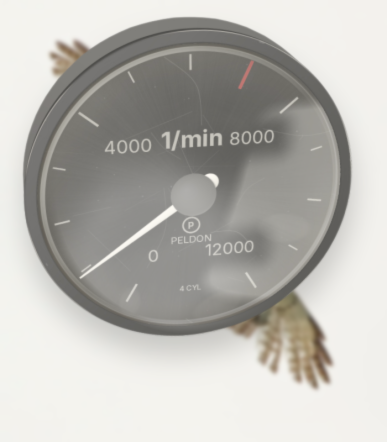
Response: 1000 (rpm)
